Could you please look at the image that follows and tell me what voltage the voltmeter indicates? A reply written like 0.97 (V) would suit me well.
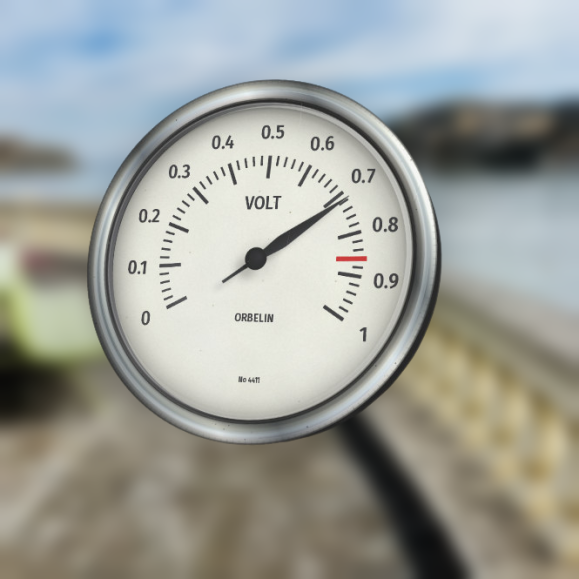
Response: 0.72 (V)
